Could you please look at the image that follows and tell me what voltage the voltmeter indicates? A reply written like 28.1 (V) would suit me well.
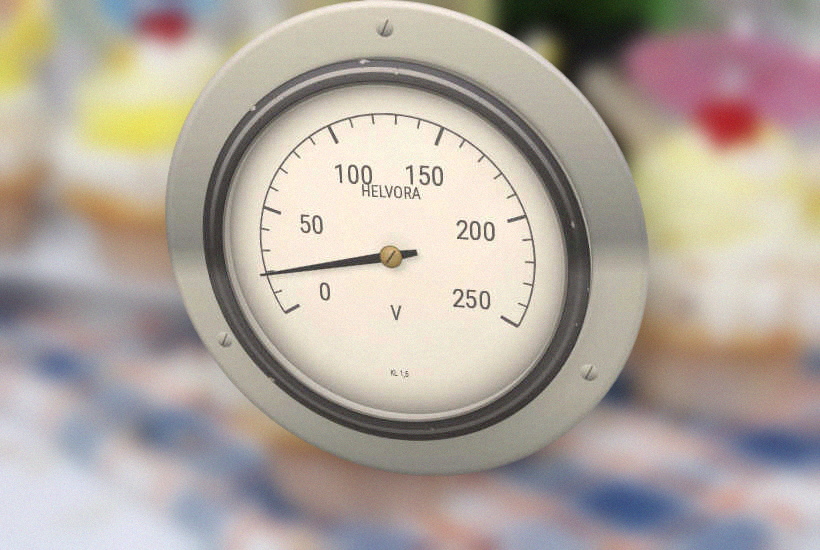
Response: 20 (V)
